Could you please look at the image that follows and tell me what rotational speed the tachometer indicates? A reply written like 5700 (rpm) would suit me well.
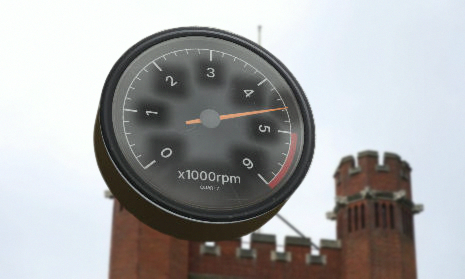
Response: 4600 (rpm)
